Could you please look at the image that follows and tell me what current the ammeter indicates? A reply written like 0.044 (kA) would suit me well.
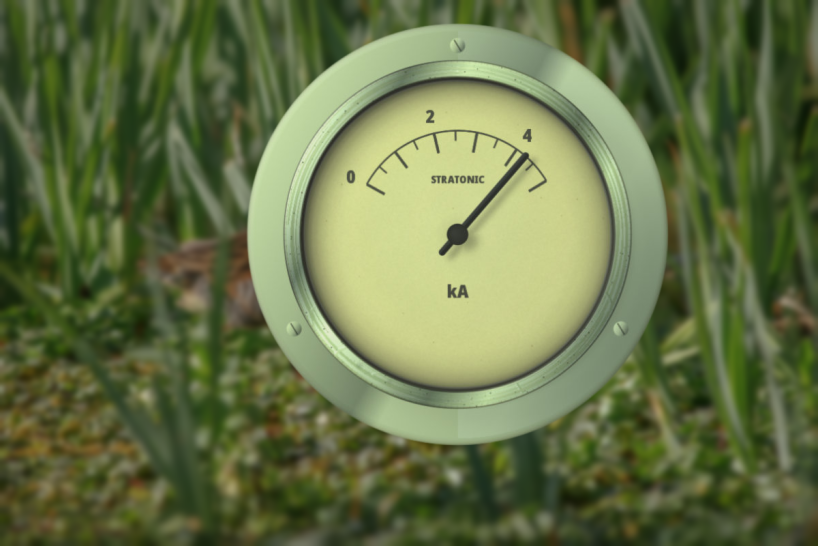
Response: 4.25 (kA)
